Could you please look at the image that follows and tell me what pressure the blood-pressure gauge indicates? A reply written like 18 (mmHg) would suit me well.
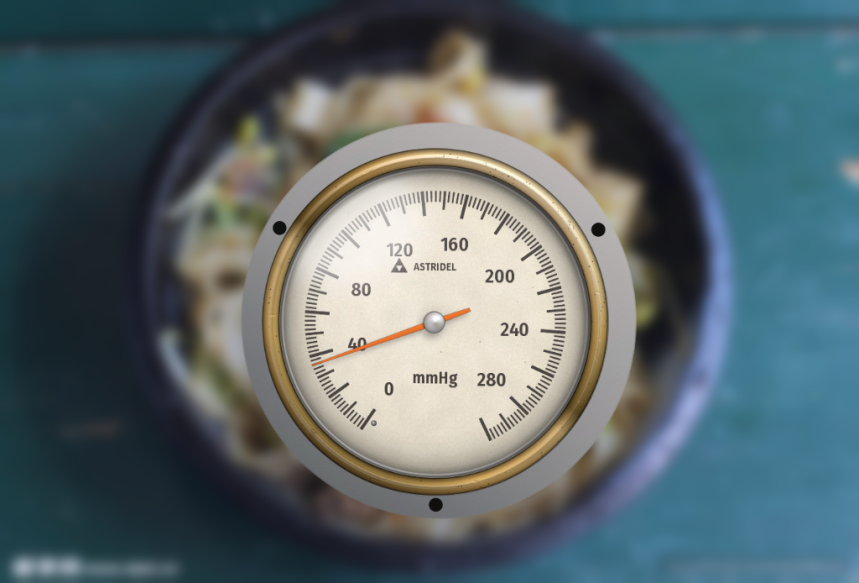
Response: 36 (mmHg)
